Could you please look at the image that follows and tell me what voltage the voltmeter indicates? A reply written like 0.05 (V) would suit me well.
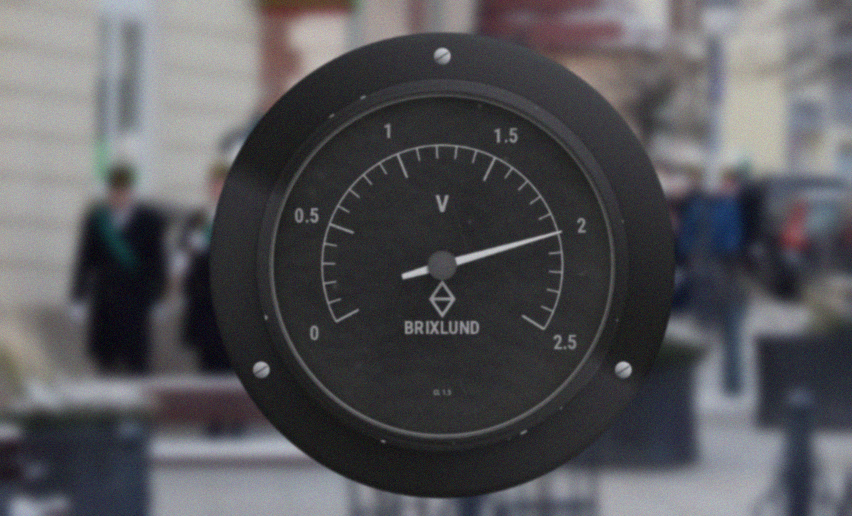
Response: 2 (V)
